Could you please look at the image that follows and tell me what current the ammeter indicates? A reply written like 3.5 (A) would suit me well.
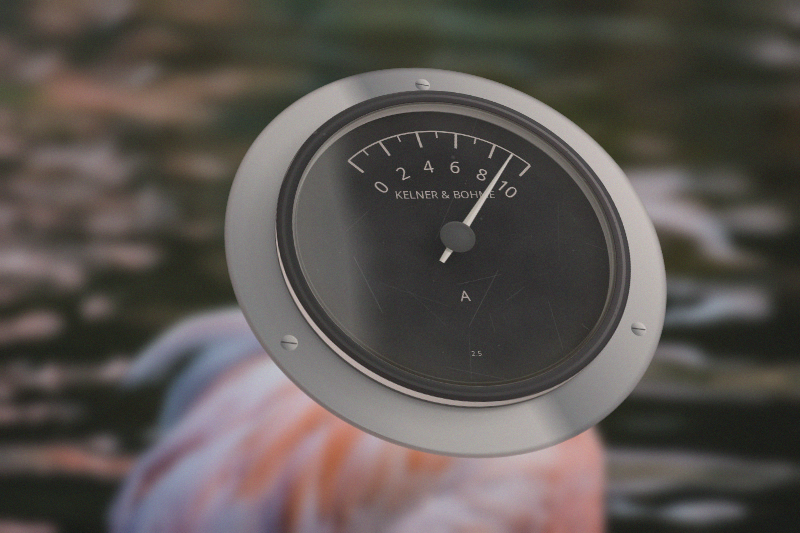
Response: 9 (A)
